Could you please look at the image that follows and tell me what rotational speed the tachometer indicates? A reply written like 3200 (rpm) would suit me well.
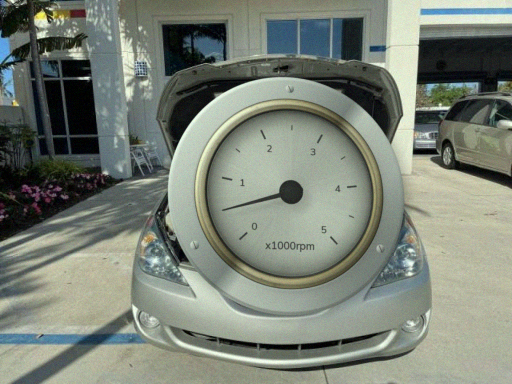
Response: 500 (rpm)
